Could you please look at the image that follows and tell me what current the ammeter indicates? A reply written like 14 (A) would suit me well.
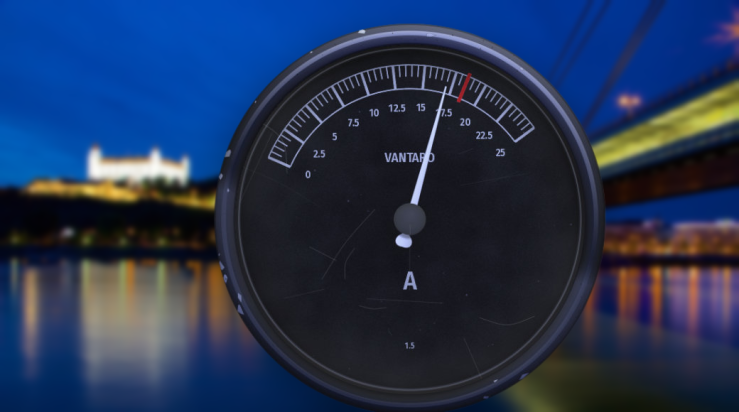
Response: 17 (A)
